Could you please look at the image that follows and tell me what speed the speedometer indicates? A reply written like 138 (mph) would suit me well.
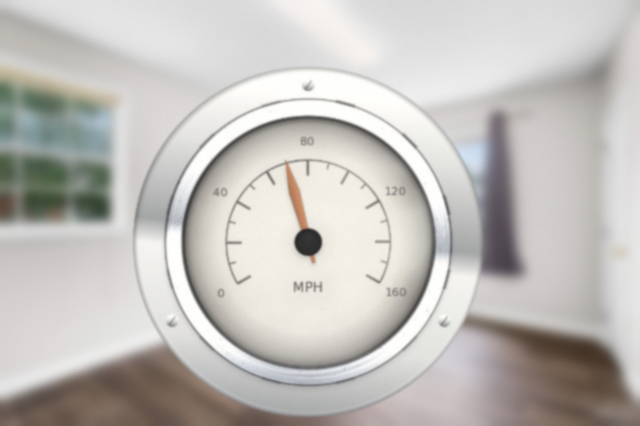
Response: 70 (mph)
